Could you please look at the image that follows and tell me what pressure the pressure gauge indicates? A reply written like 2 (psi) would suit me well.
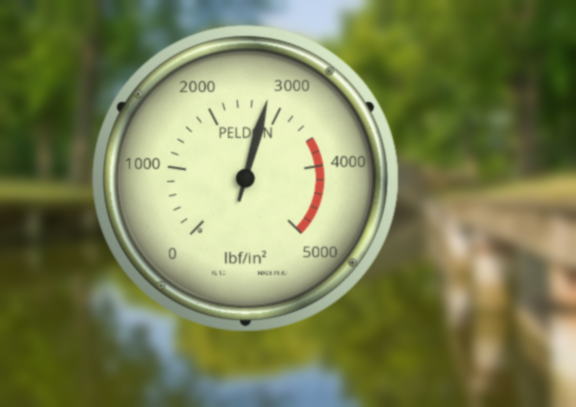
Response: 2800 (psi)
